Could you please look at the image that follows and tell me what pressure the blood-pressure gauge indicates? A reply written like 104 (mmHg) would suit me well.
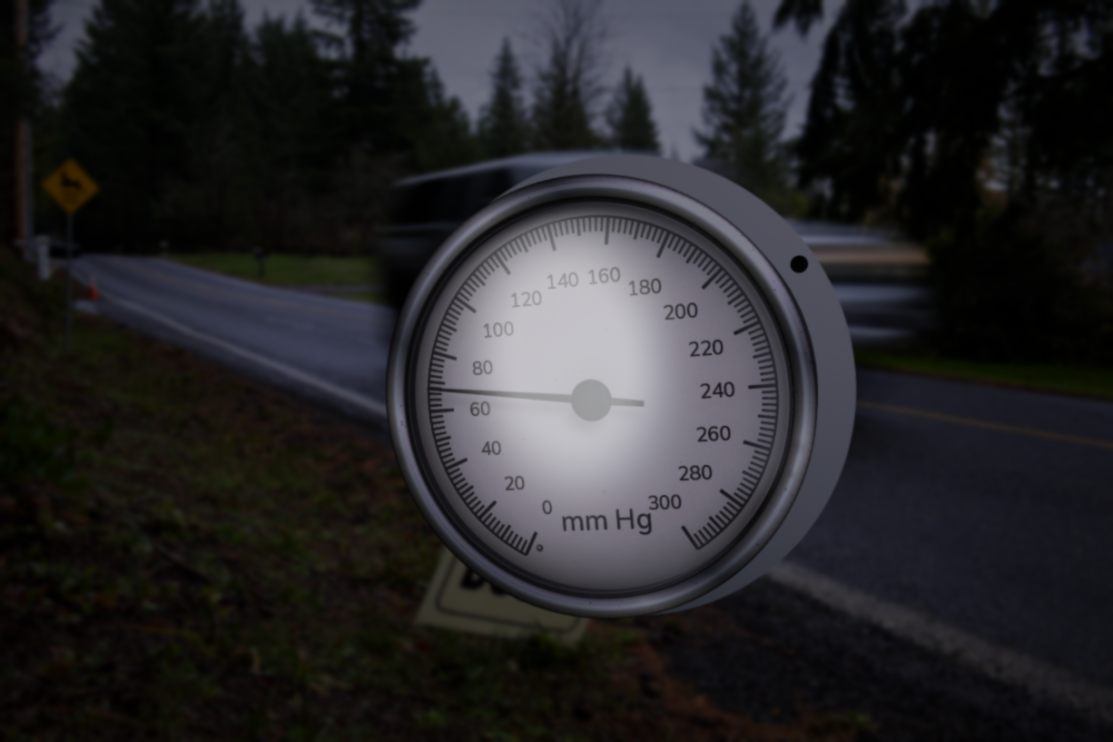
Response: 68 (mmHg)
